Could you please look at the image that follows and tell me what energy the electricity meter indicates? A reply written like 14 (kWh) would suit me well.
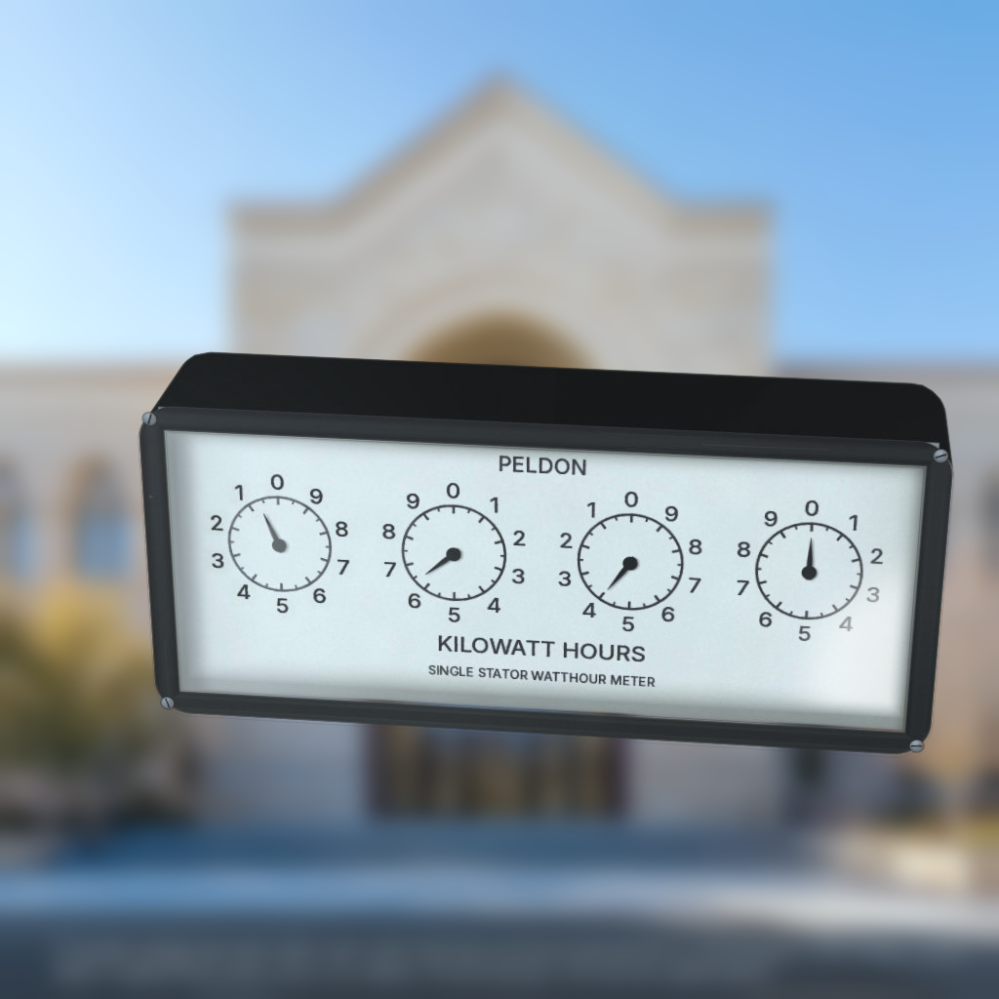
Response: 640 (kWh)
